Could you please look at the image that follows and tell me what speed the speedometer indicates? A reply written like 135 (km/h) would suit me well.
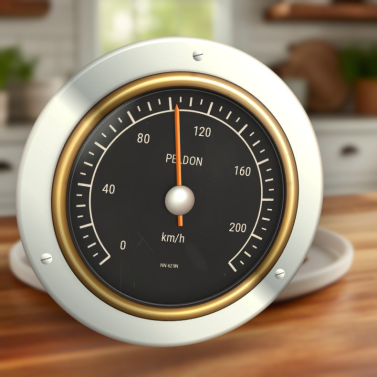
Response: 102.5 (km/h)
